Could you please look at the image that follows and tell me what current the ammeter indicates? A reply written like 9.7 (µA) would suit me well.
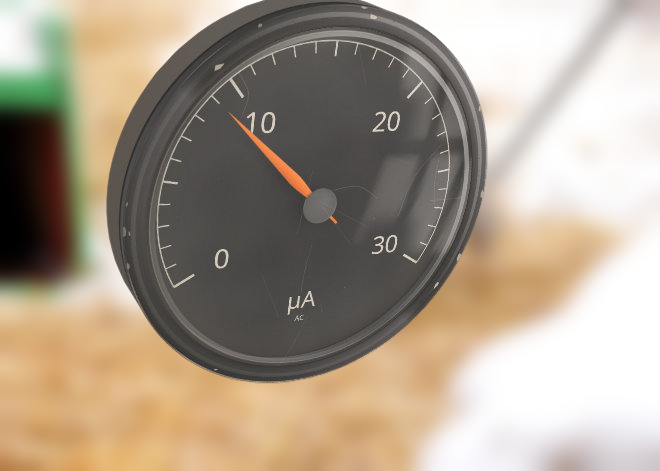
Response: 9 (µA)
